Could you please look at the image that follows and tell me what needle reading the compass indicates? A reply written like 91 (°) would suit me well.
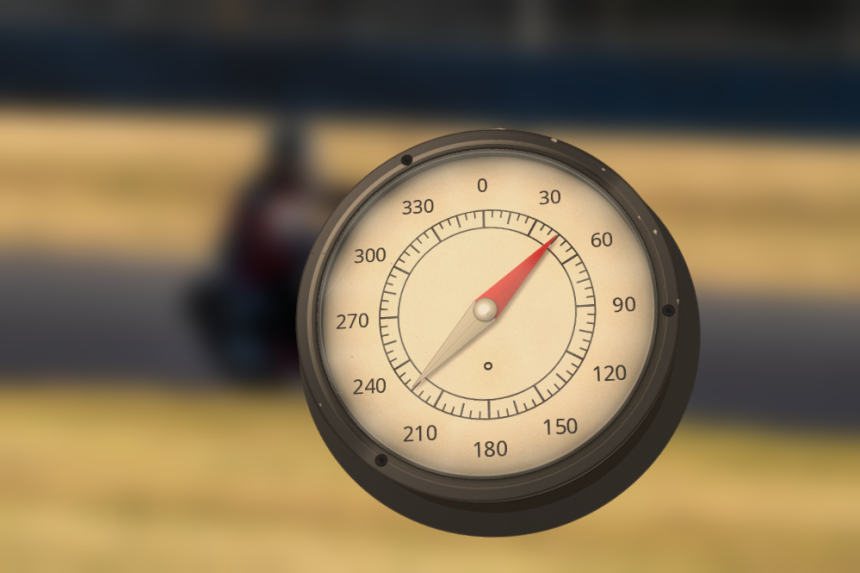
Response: 45 (°)
